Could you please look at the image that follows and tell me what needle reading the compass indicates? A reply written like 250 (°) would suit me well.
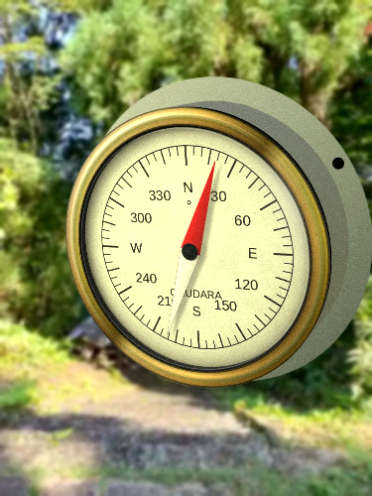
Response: 20 (°)
